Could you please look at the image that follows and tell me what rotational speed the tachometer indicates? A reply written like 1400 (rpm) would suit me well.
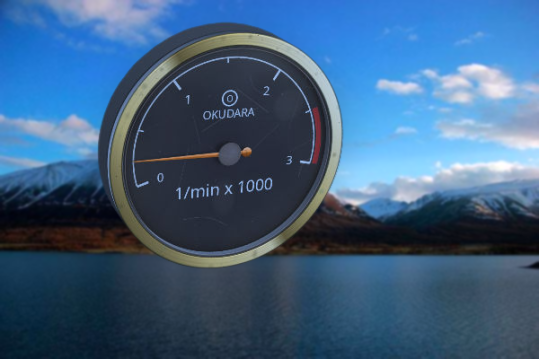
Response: 250 (rpm)
